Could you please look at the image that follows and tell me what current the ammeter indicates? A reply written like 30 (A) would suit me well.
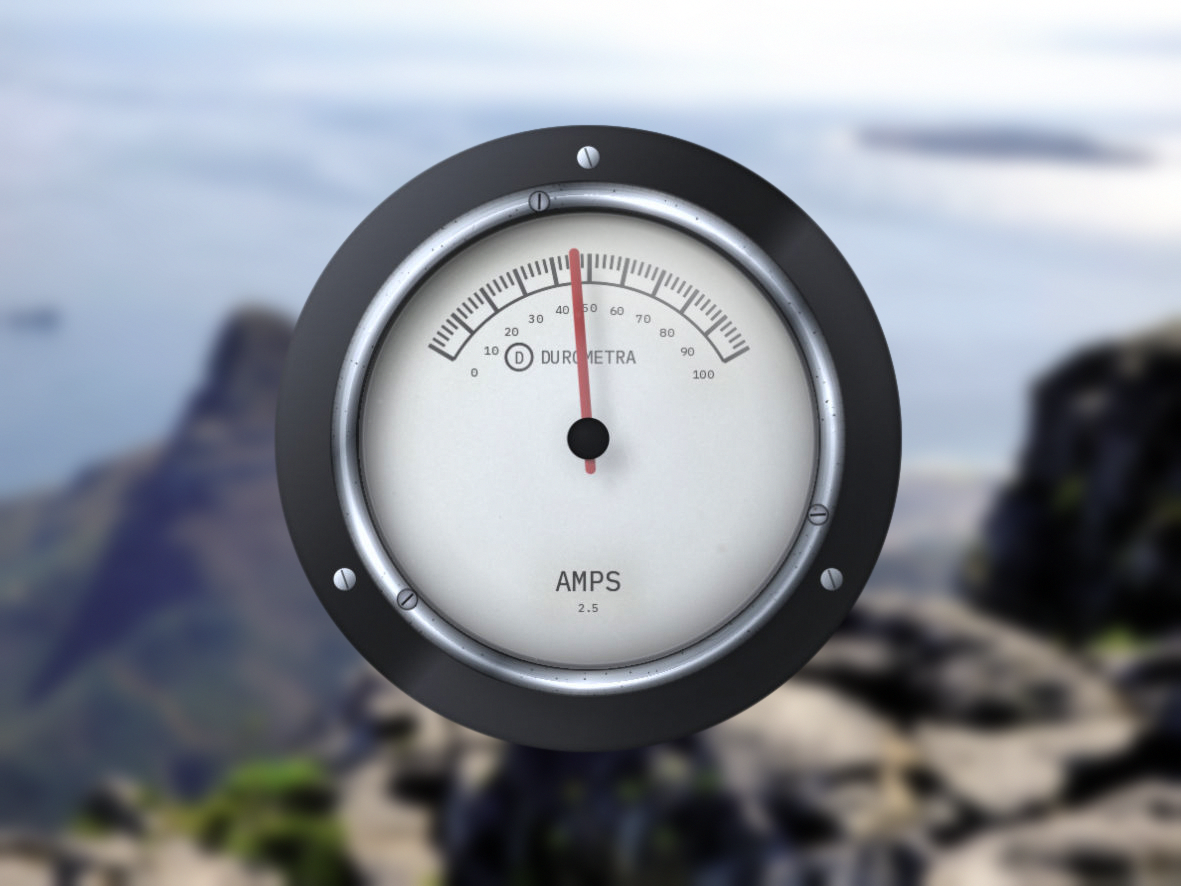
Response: 46 (A)
